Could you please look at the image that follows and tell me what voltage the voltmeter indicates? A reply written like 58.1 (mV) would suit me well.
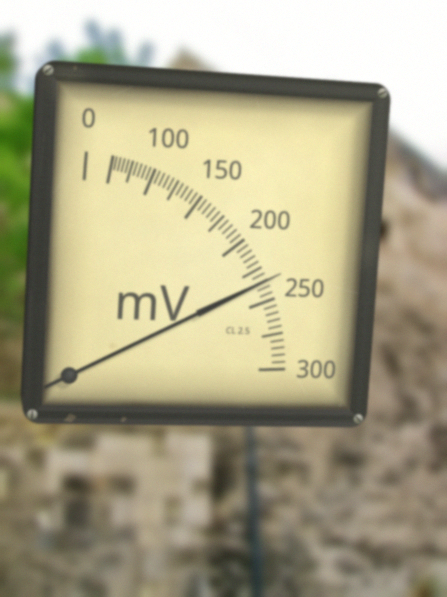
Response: 235 (mV)
